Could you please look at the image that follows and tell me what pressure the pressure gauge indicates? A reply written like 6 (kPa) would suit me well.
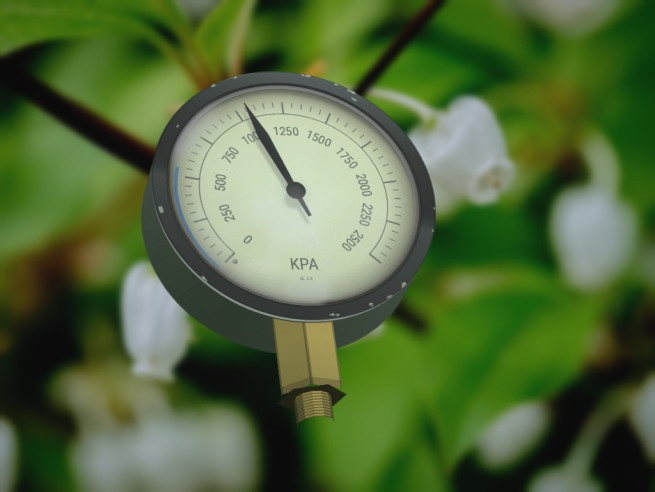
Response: 1050 (kPa)
